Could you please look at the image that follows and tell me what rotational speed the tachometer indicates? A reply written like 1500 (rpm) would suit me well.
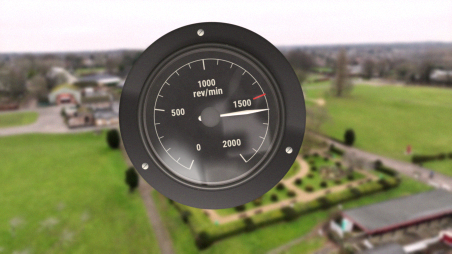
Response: 1600 (rpm)
